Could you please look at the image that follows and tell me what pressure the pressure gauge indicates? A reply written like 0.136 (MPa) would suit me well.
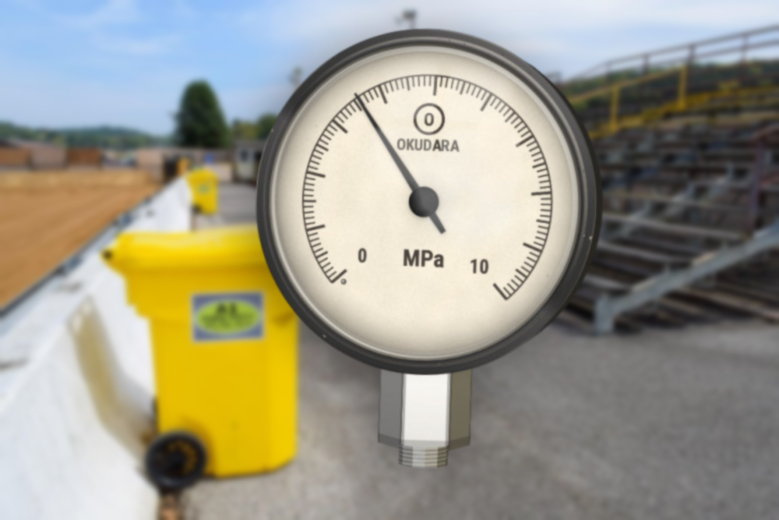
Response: 3.6 (MPa)
